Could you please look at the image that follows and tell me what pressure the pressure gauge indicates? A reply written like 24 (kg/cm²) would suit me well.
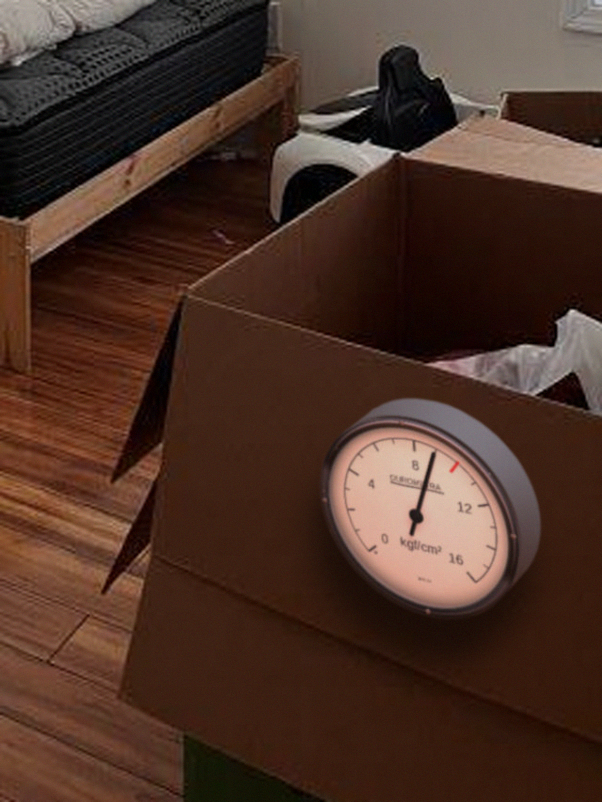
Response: 9 (kg/cm²)
